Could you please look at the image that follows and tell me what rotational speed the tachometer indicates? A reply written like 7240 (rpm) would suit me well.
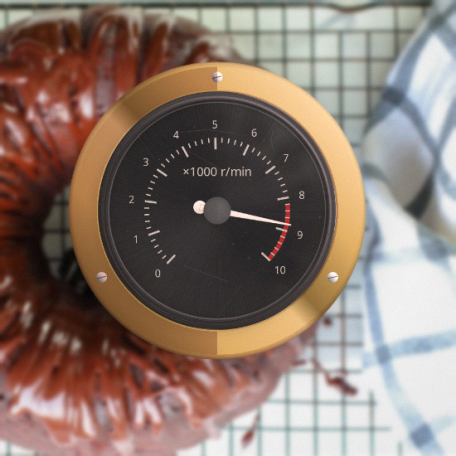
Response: 8800 (rpm)
